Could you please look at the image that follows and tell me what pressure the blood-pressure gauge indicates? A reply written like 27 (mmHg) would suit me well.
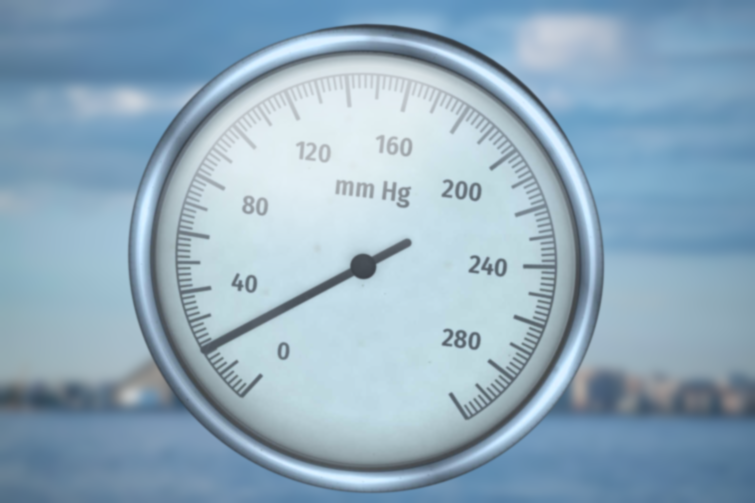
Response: 20 (mmHg)
